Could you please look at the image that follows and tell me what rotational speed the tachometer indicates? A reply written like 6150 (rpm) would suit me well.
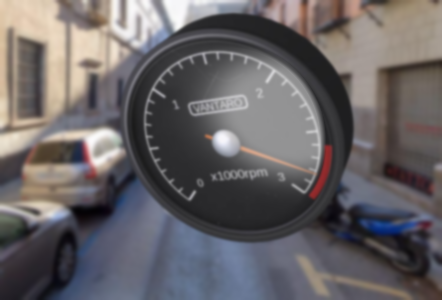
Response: 2800 (rpm)
